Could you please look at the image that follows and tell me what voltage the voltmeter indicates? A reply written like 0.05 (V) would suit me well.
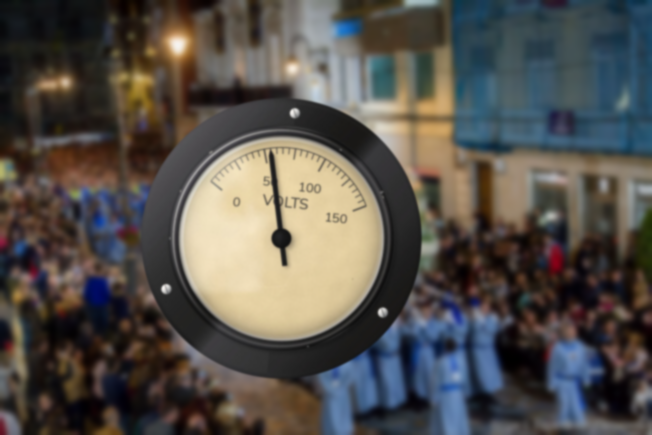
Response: 55 (V)
